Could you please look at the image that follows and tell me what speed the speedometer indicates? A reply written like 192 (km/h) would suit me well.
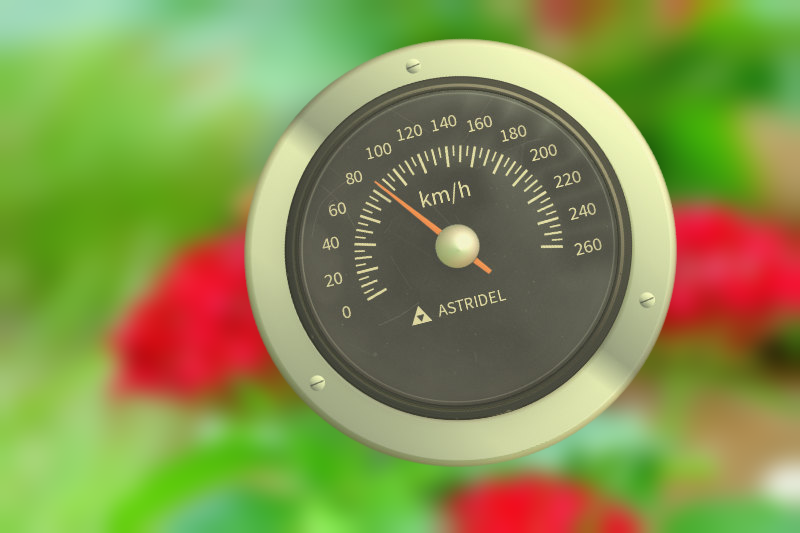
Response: 85 (km/h)
